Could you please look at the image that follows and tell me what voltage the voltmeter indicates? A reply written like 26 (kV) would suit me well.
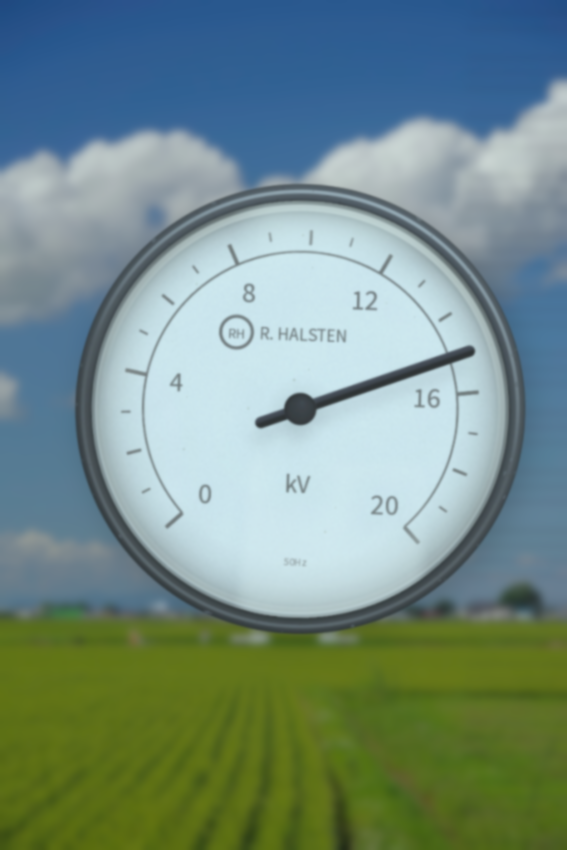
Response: 15 (kV)
